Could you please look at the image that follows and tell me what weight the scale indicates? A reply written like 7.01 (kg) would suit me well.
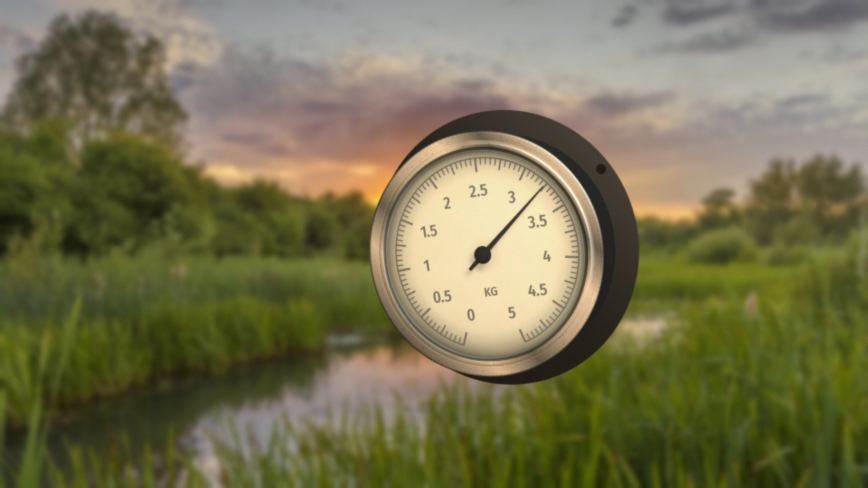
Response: 3.25 (kg)
